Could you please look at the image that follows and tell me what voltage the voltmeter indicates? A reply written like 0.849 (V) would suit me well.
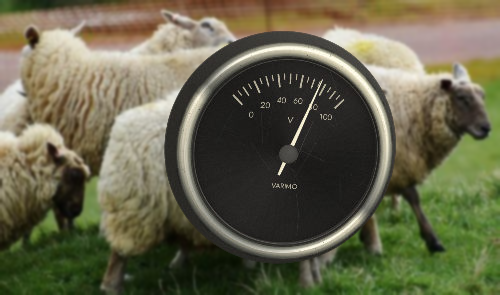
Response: 75 (V)
